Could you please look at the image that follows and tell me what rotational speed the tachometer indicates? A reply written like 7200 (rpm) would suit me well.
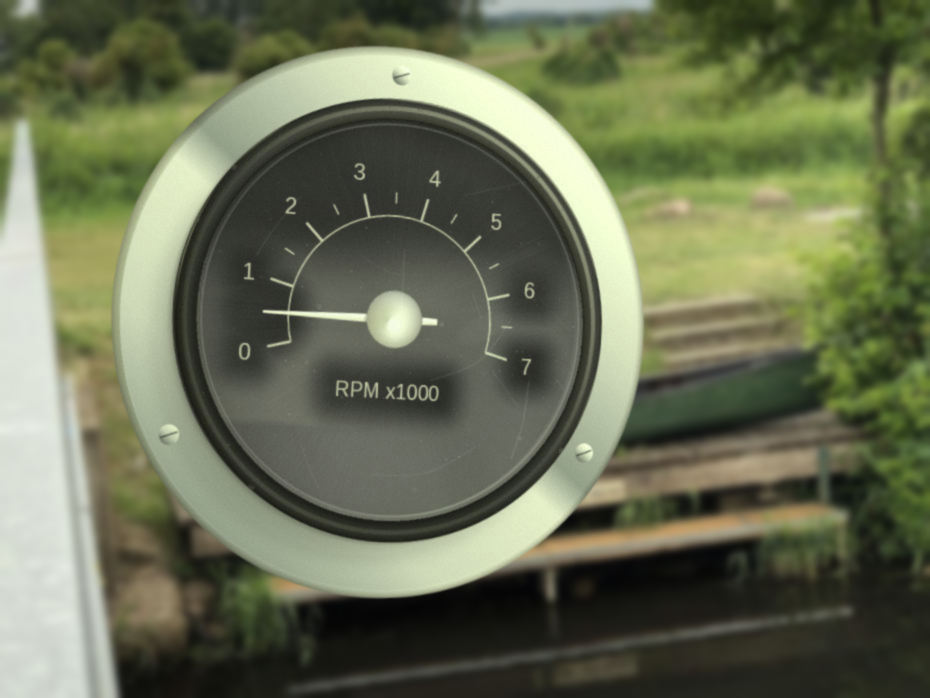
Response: 500 (rpm)
